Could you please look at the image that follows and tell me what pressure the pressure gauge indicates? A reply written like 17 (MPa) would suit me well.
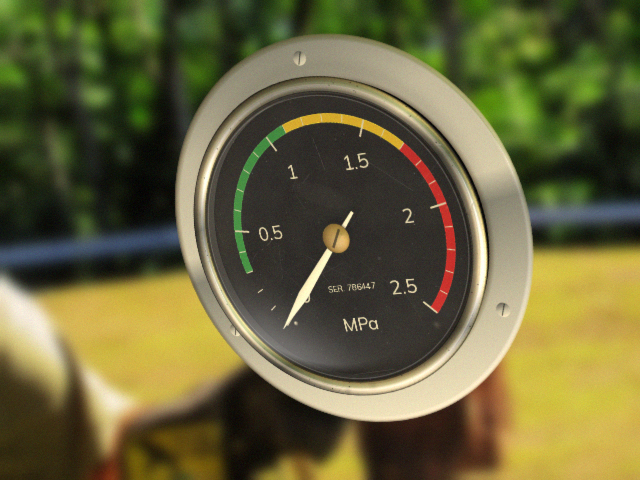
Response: 0 (MPa)
